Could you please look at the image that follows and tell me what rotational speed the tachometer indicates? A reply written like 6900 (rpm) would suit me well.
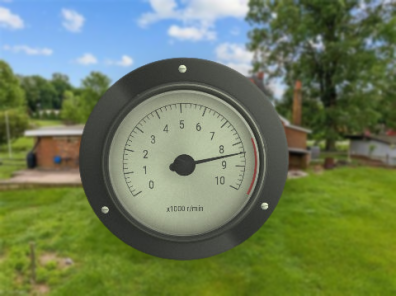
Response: 8400 (rpm)
